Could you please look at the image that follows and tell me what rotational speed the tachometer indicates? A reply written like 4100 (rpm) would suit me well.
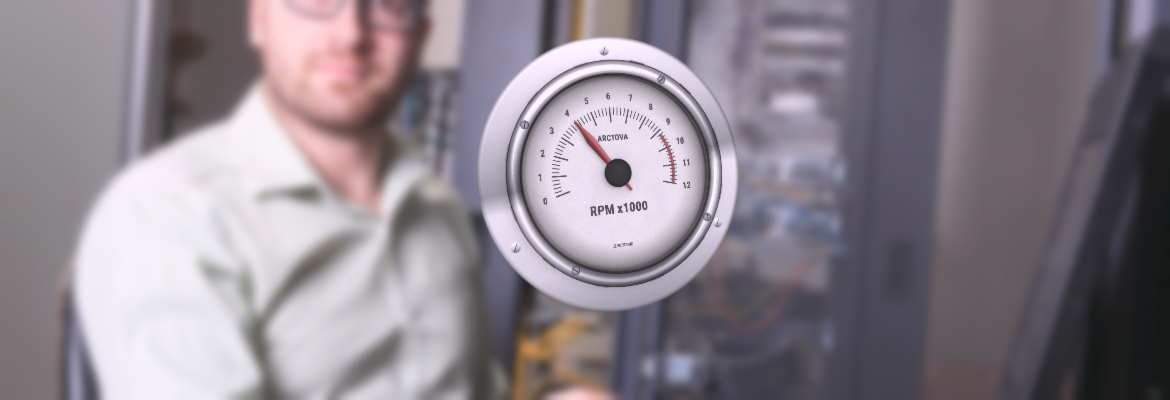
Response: 4000 (rpm)
